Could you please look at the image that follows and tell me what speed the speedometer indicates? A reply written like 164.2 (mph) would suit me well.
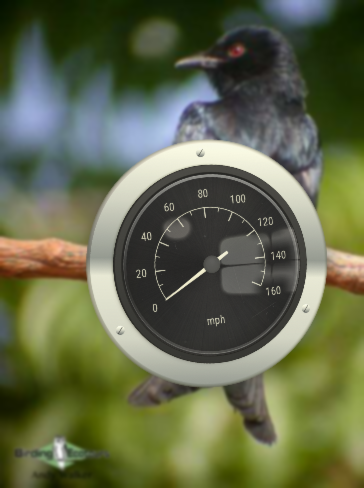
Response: 0 (mph)
